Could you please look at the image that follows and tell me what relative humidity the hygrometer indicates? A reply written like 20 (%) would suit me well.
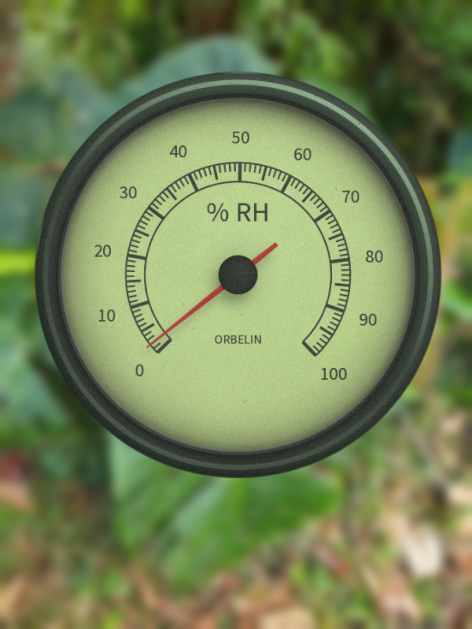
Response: 2 (%)
